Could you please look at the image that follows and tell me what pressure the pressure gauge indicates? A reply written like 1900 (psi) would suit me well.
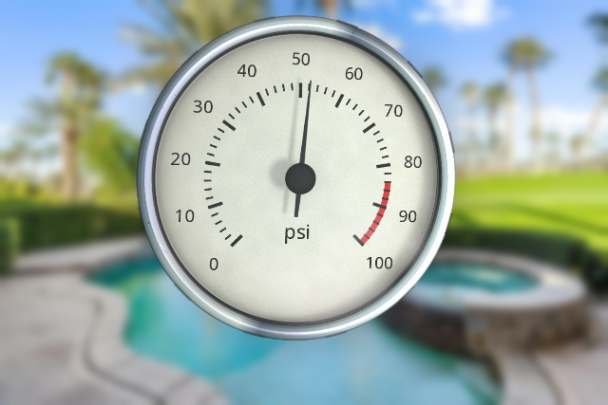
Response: 52 (psi)
